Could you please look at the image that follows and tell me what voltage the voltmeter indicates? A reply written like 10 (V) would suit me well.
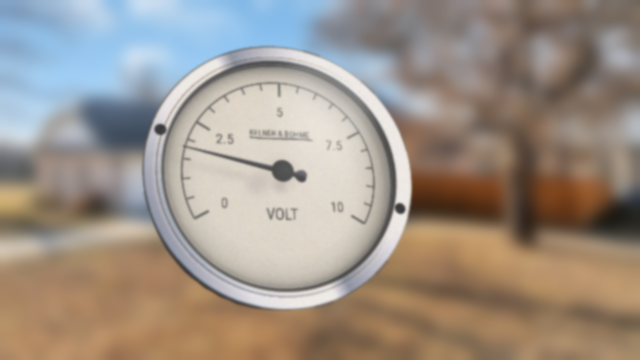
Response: 1.75 (V)
